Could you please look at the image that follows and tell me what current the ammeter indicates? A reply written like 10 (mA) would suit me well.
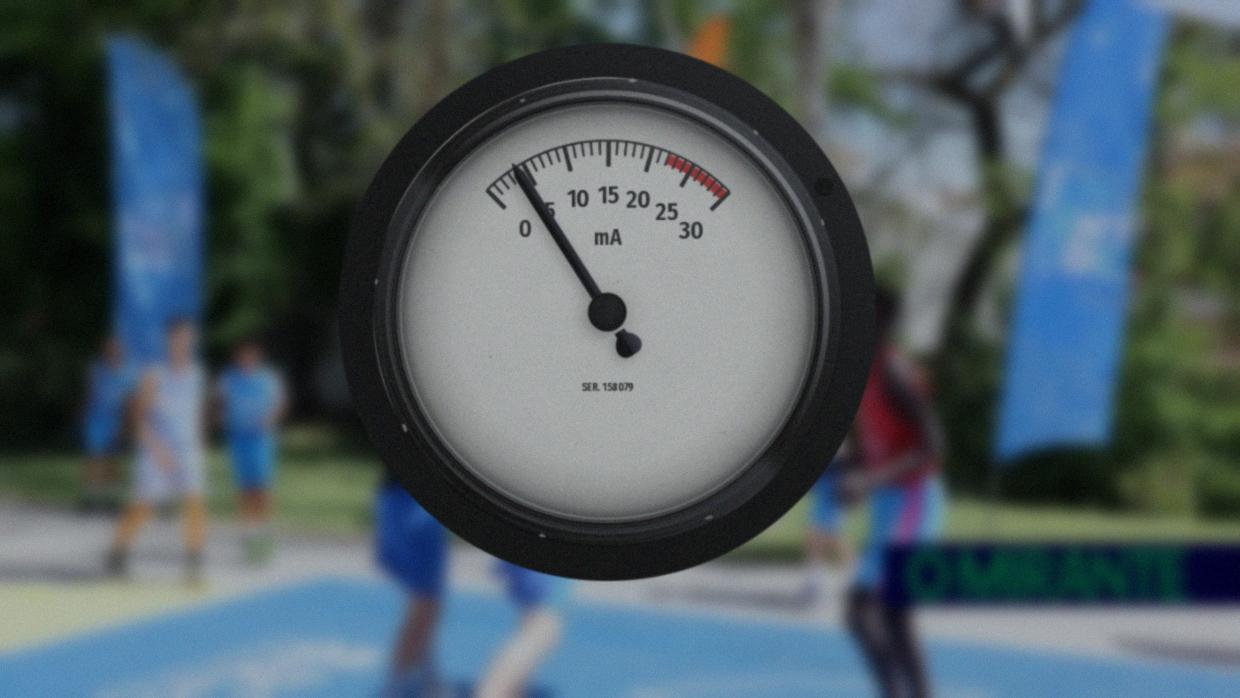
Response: 4 (mA)
